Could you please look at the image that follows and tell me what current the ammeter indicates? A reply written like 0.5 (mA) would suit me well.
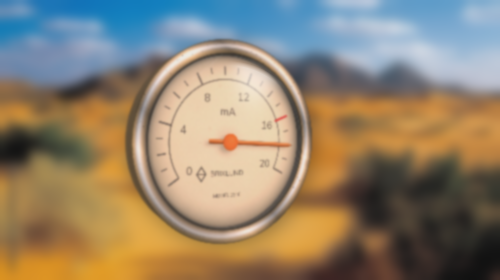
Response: 18 (mA)
